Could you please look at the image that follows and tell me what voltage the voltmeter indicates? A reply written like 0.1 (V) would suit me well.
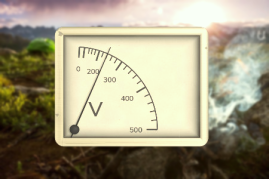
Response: 240 (V)
